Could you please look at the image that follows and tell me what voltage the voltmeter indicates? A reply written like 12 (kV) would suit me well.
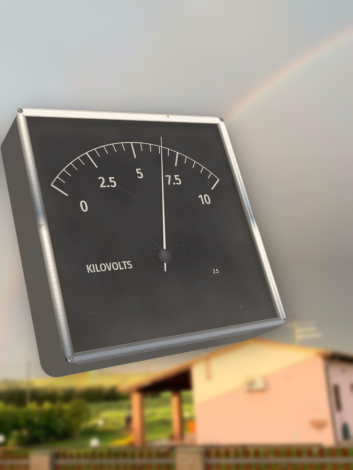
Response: 6.5 (kV)
